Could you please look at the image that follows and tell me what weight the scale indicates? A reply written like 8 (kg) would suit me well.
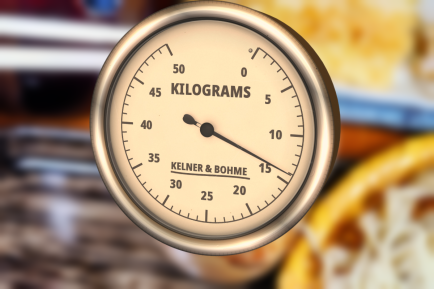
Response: 14 (kg)
